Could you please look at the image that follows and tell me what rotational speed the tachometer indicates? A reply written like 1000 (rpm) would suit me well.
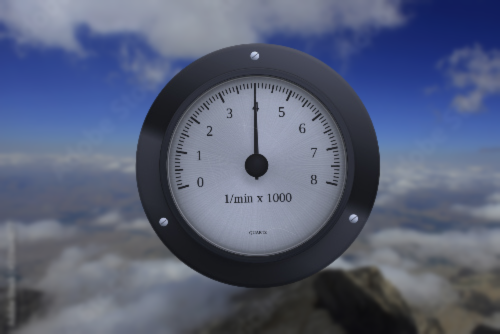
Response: 4000 (rpm)
